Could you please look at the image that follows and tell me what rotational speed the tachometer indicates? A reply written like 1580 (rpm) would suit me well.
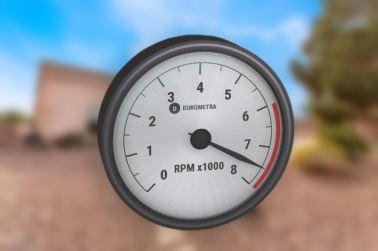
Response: 7500 (rpm)
